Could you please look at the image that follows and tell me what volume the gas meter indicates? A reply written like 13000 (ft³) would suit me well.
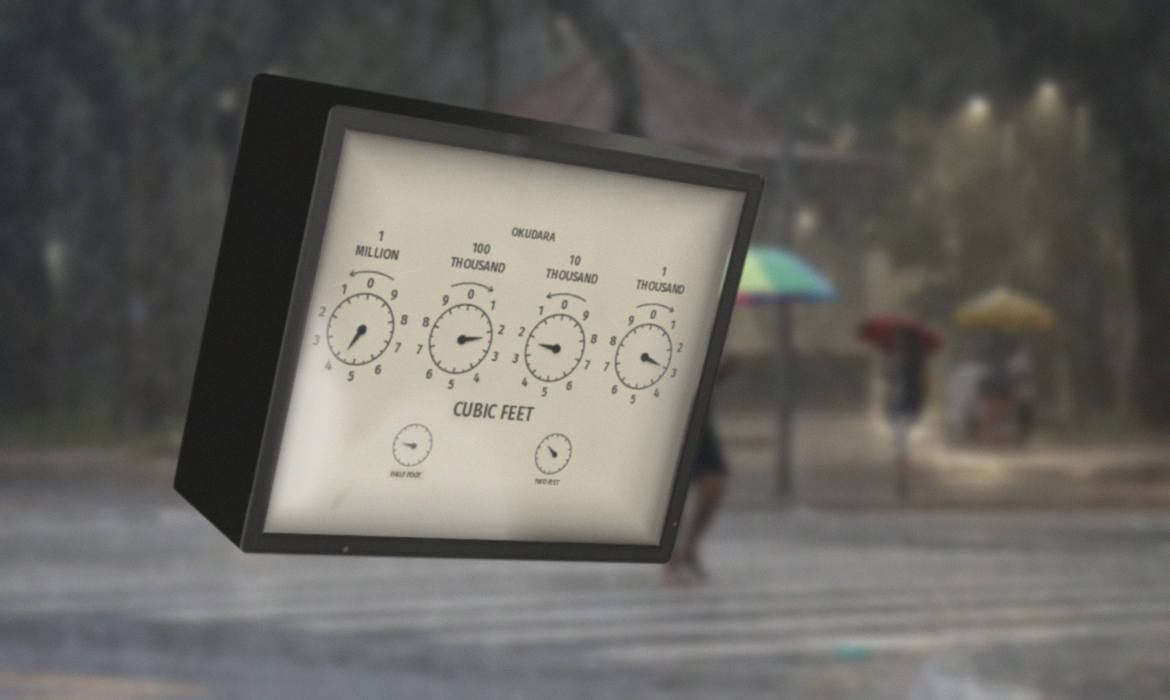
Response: 422300 (ft³)
